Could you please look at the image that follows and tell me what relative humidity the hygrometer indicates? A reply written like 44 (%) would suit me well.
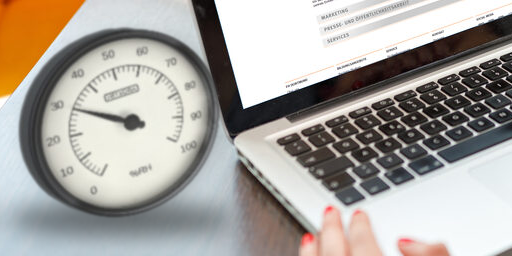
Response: 30 (%)
